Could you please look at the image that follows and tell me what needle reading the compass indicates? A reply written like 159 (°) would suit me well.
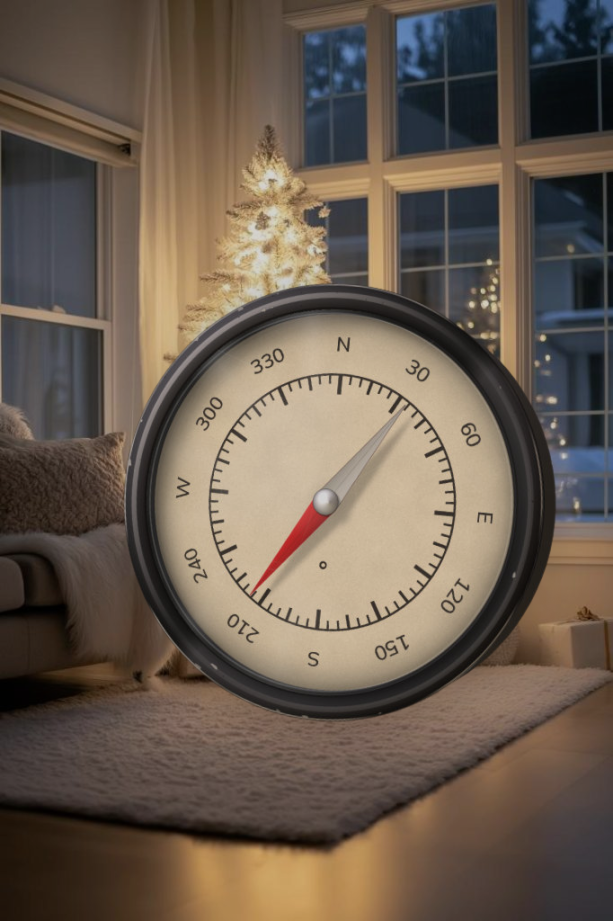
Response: 215 (°)
